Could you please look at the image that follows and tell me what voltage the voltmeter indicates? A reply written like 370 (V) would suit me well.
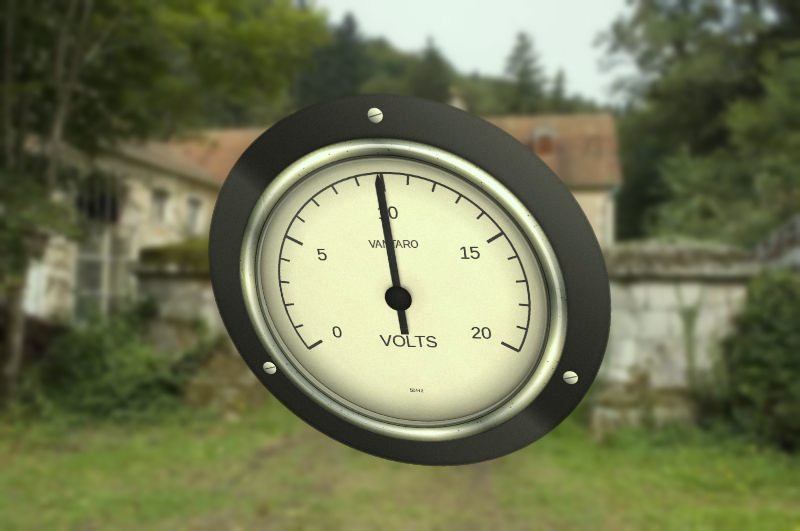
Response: 10 (V)
